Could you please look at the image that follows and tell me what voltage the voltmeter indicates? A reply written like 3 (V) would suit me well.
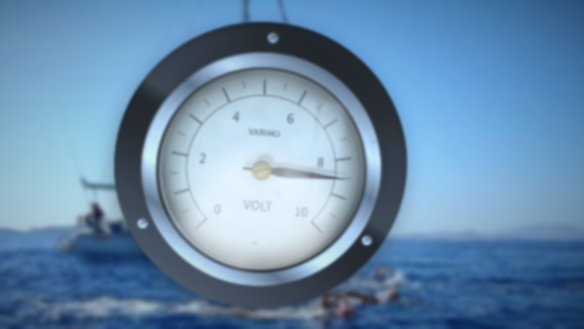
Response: 8.5 (V)
